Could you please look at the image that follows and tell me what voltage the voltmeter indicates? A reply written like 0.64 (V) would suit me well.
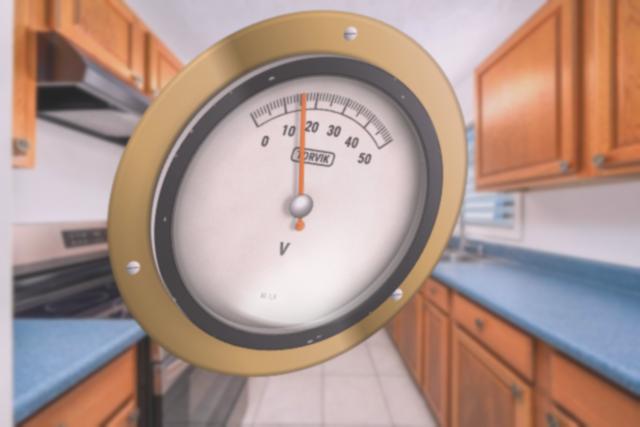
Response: 15 (V)
